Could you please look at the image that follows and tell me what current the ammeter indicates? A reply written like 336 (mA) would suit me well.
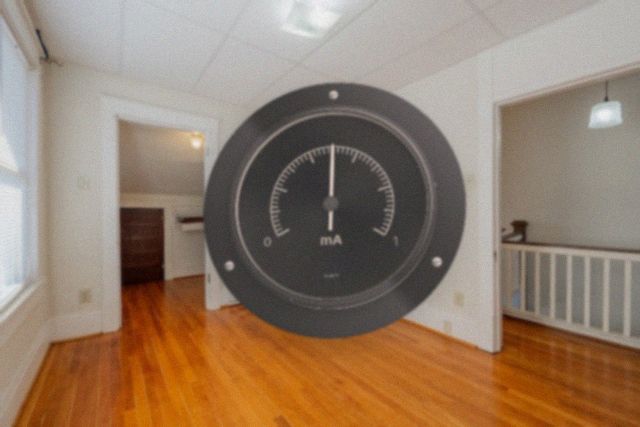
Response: 0.5 (mA)
